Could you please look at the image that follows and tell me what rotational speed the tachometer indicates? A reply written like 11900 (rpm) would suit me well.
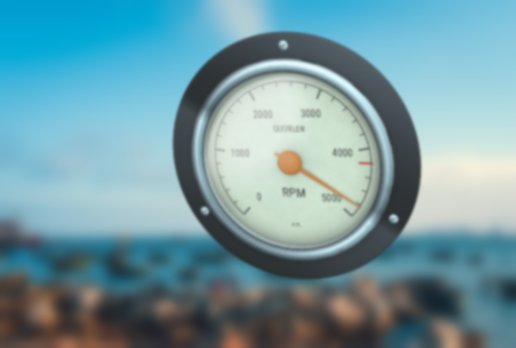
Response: 4800 (rpm)
